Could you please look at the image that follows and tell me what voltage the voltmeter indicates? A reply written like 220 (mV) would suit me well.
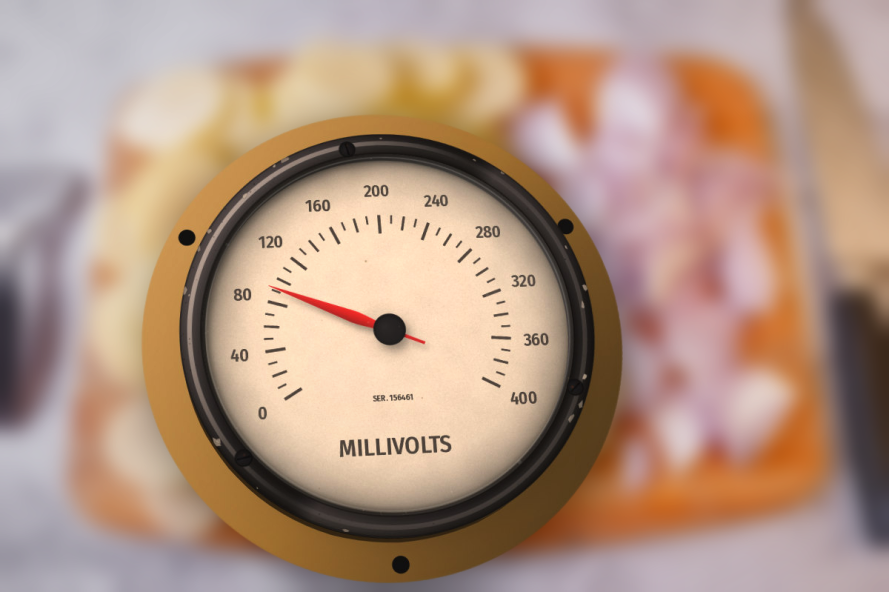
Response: 90 (mV)
